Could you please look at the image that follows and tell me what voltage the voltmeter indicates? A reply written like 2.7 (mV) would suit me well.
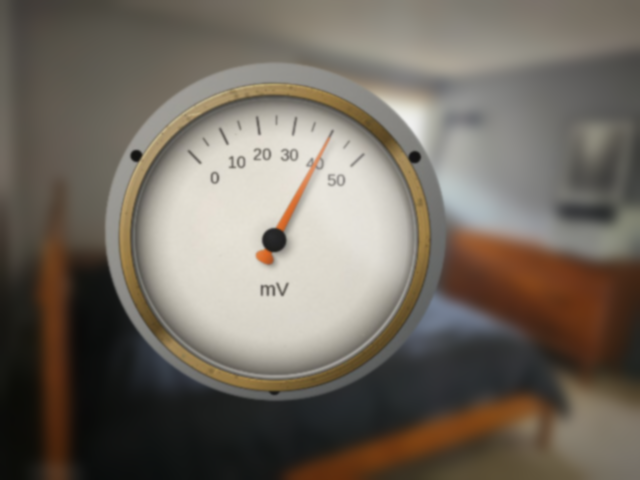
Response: 40 (mV)
